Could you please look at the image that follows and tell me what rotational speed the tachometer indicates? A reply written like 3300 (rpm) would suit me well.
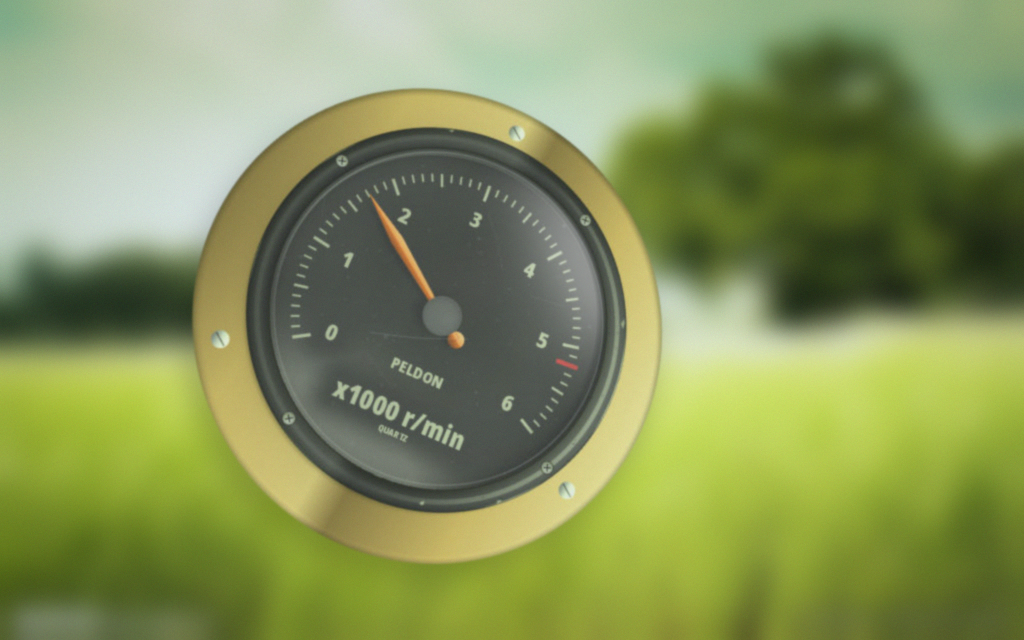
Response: 1700 (rpm)
